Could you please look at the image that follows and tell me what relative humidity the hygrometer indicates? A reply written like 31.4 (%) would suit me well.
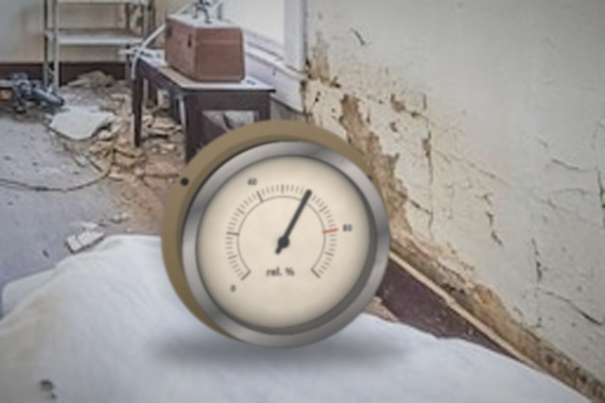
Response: 60 (%)
